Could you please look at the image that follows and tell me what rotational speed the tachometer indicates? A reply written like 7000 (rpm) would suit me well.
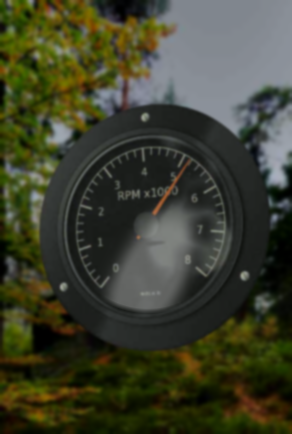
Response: 5200 (rpm)
